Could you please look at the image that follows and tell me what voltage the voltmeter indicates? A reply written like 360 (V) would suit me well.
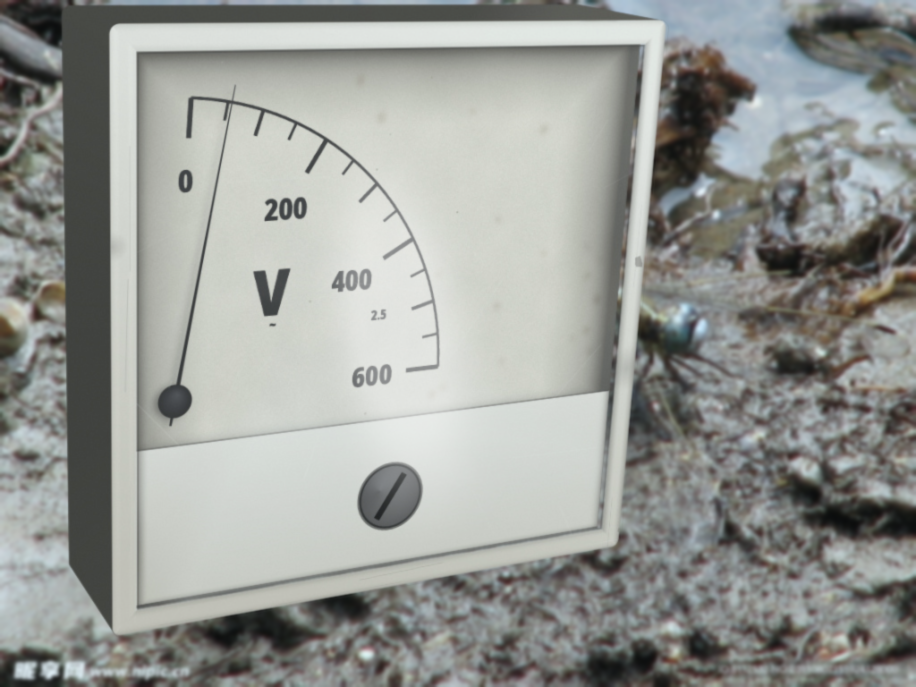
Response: 50 (V)
